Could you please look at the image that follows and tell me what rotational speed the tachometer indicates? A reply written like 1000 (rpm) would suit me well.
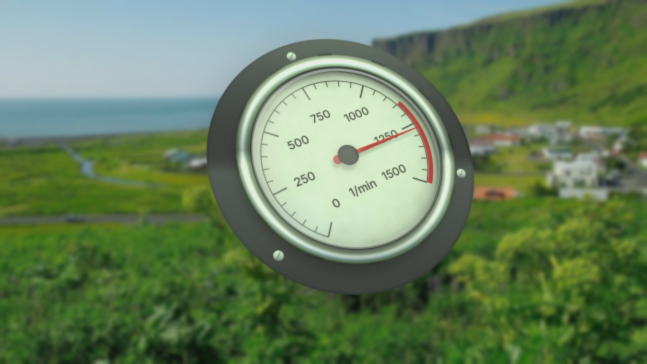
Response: 1275 (rpm)
